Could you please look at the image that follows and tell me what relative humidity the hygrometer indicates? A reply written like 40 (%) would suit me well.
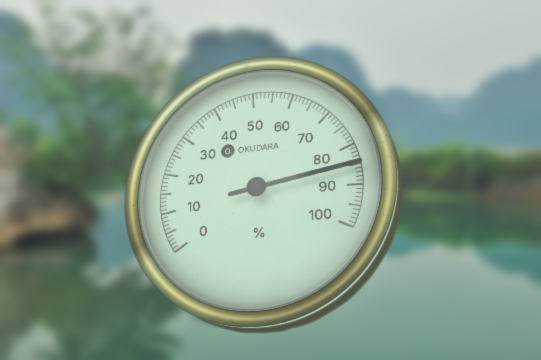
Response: 85 (%)
